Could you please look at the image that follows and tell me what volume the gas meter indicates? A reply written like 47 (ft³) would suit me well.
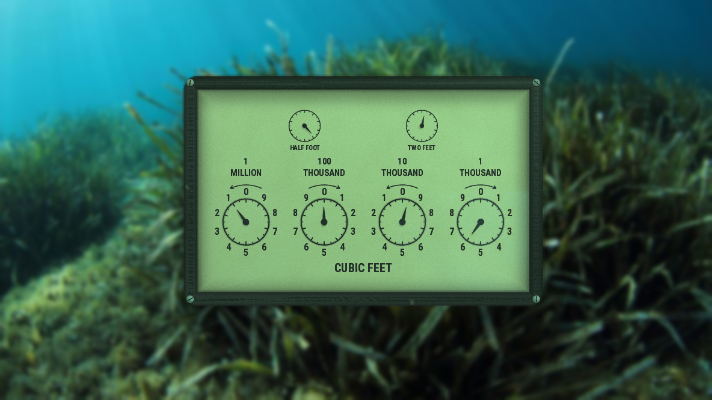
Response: 99600 (ft³)
